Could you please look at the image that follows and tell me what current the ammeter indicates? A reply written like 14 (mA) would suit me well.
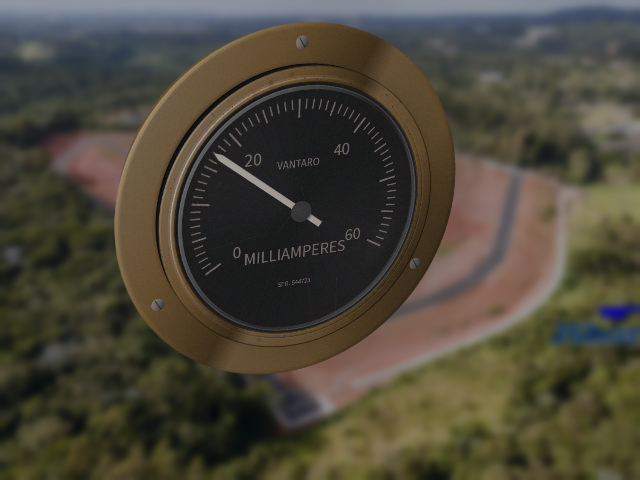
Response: 17 (mA)
